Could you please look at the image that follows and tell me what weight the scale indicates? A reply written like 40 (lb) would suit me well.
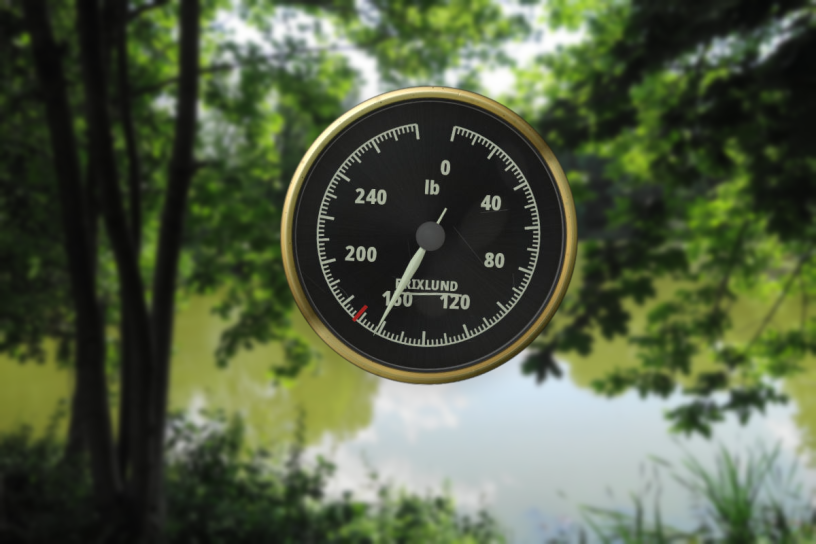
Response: 162 (lb)
